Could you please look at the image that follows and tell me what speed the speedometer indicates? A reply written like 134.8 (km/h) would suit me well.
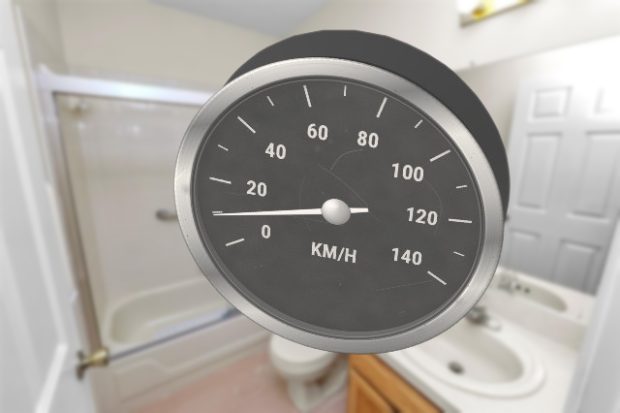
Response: 10 (km/h)
